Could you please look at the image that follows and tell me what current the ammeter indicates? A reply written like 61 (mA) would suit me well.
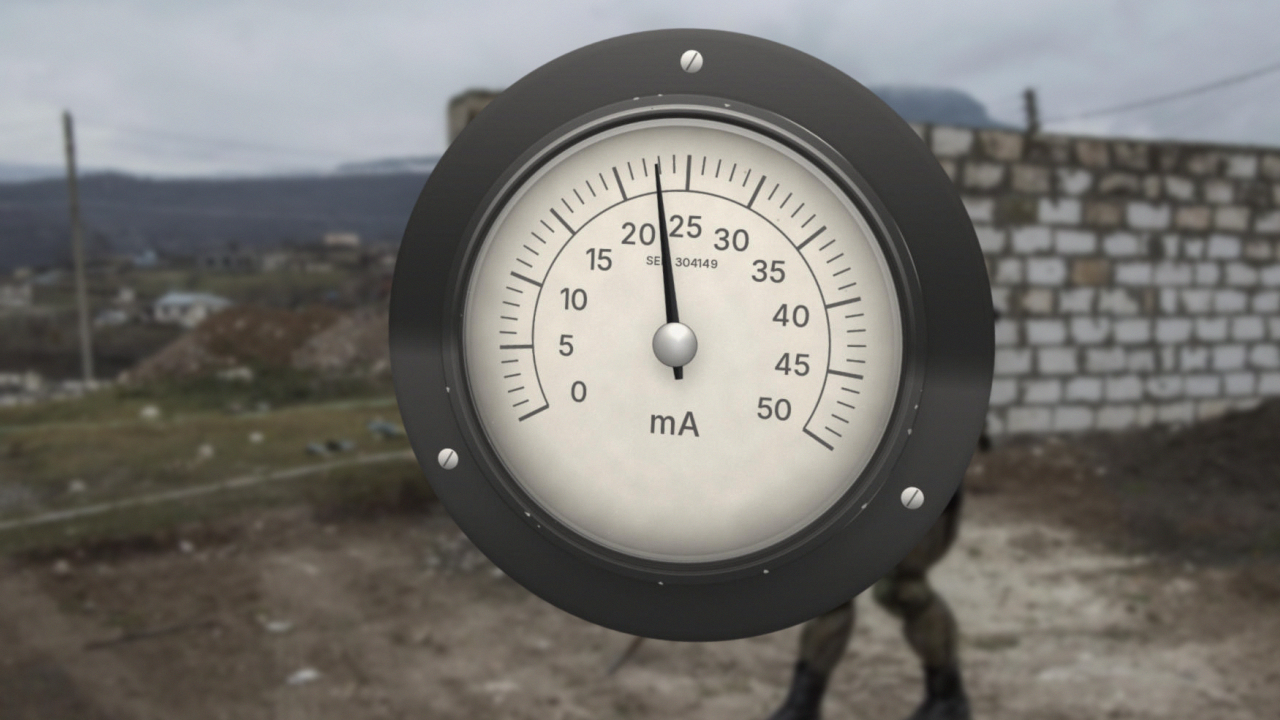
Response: 23 (mA)
